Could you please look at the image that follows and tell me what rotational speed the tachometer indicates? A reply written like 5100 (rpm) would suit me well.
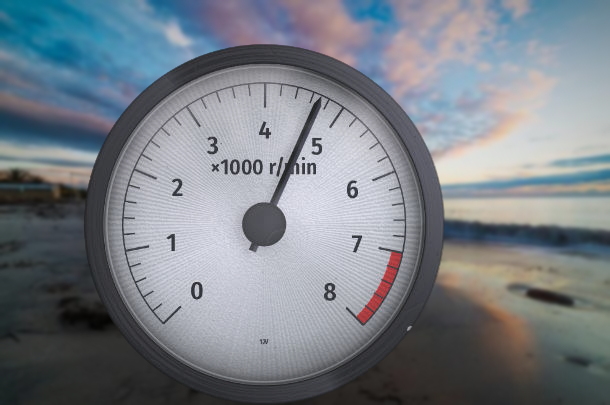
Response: 4700 (rpm)
